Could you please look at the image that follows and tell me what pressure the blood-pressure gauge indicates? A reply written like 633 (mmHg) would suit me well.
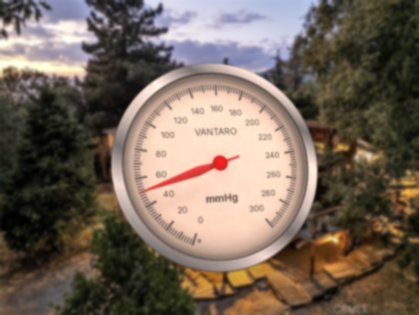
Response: 50 (mmHg)
